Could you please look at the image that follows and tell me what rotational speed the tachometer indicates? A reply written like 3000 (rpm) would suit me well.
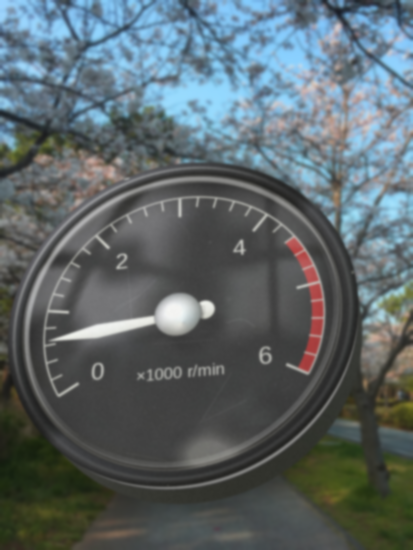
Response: 600 (rpm)
